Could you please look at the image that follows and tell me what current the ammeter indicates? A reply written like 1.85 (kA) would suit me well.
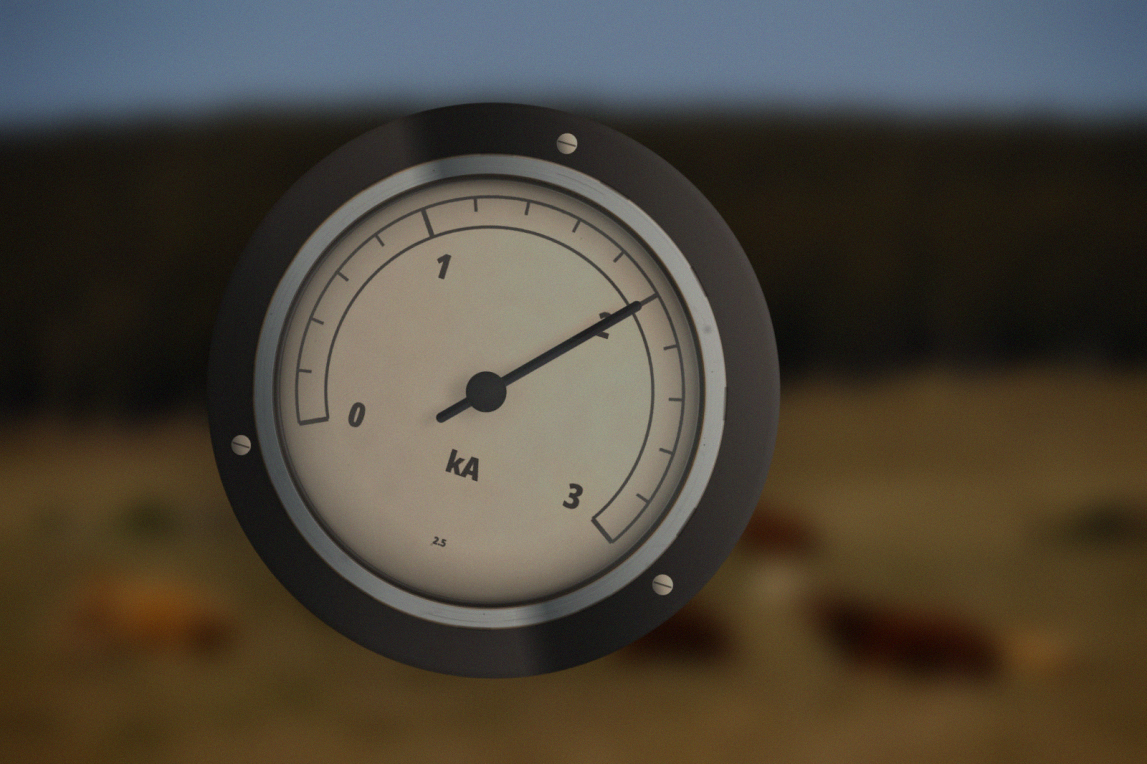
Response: 2 (kA)
